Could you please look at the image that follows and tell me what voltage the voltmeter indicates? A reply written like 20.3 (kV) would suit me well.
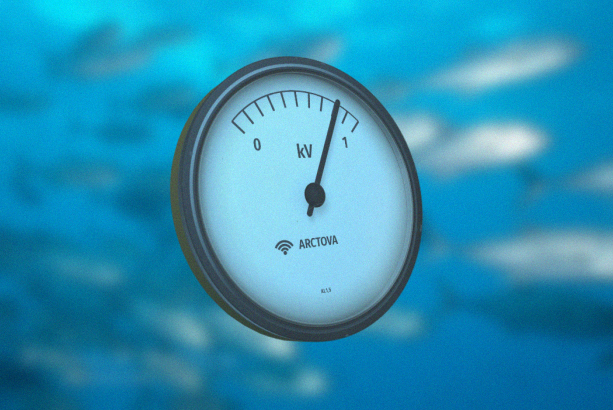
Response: 0.8 (kV)
